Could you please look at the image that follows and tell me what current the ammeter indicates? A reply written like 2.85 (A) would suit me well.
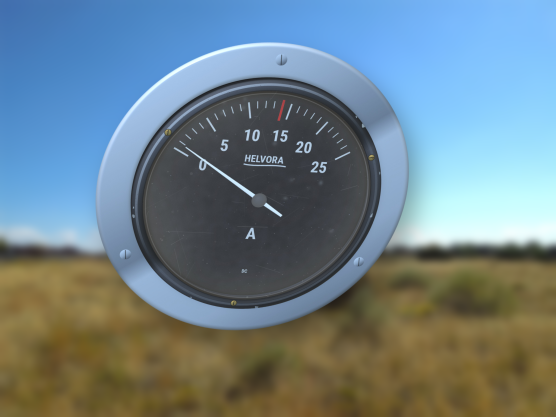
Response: 1 (A)
